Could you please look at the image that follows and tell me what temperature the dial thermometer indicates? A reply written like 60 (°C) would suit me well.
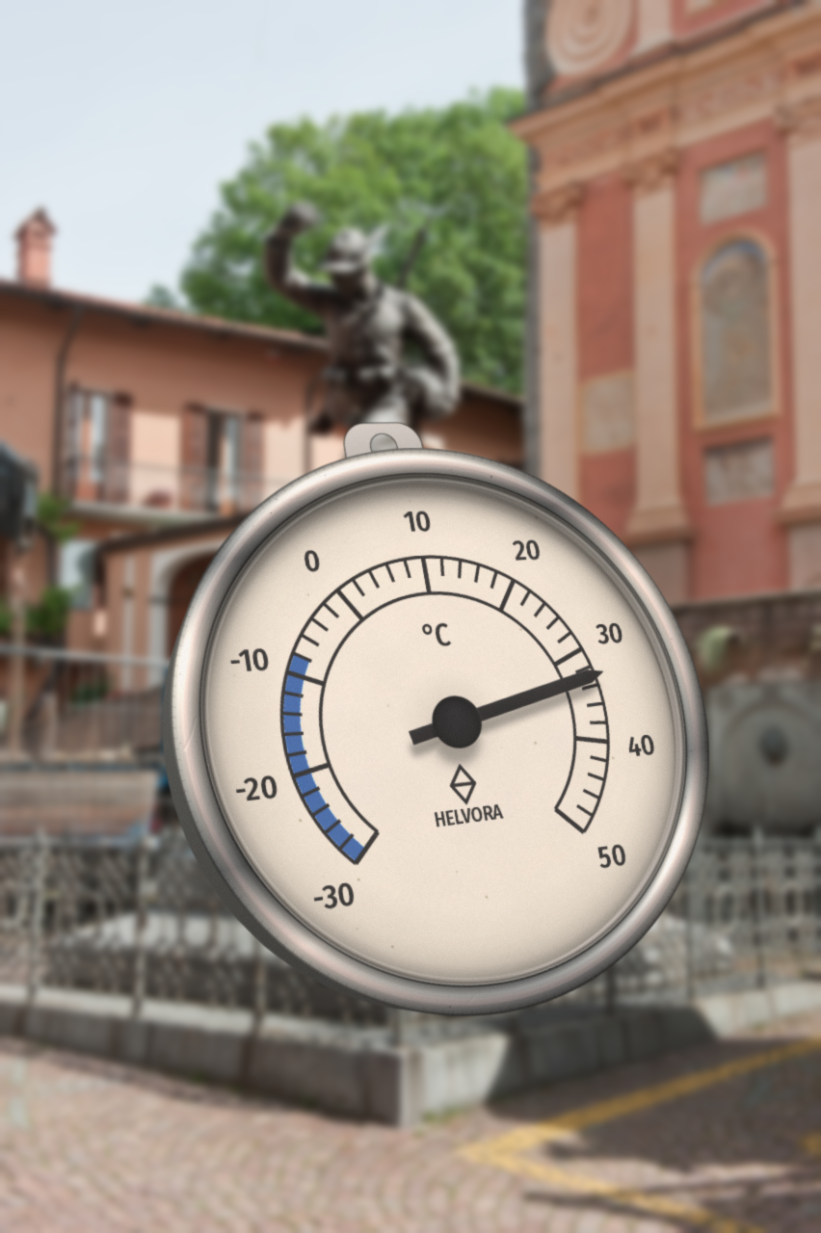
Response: 33 (°C)
